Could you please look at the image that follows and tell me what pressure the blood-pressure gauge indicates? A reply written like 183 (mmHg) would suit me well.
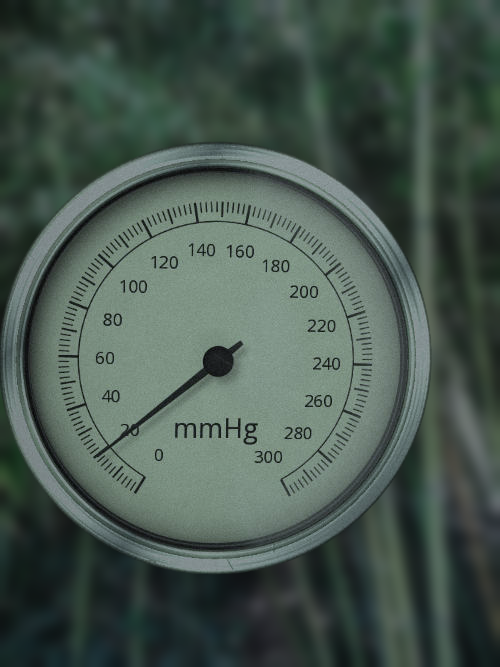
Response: 20 (mmHg)
